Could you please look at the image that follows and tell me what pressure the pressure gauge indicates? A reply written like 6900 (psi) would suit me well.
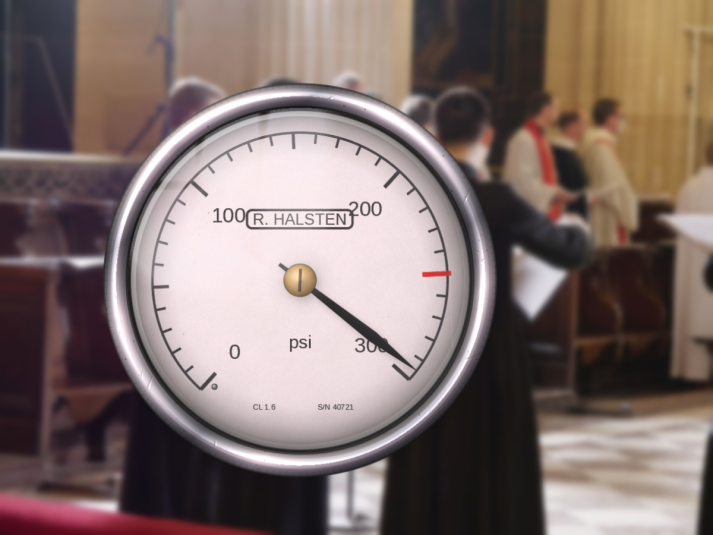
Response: 295 (psi)
